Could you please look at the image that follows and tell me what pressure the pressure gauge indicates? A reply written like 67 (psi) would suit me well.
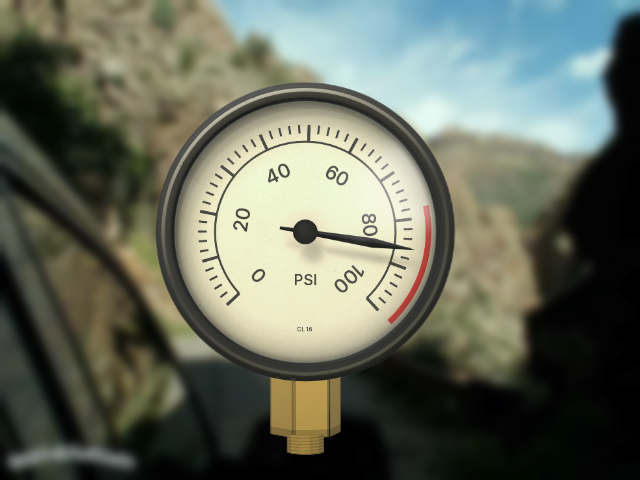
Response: 86 (psi)
